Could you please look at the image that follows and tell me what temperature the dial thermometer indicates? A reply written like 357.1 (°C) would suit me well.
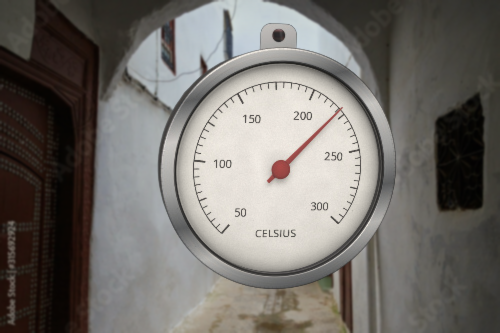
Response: 220 (°C)
